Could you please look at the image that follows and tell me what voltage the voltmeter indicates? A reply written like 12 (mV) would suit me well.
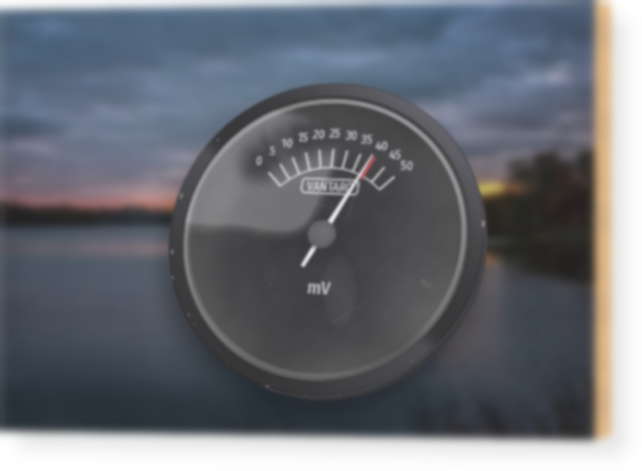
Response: 40 (mV)
